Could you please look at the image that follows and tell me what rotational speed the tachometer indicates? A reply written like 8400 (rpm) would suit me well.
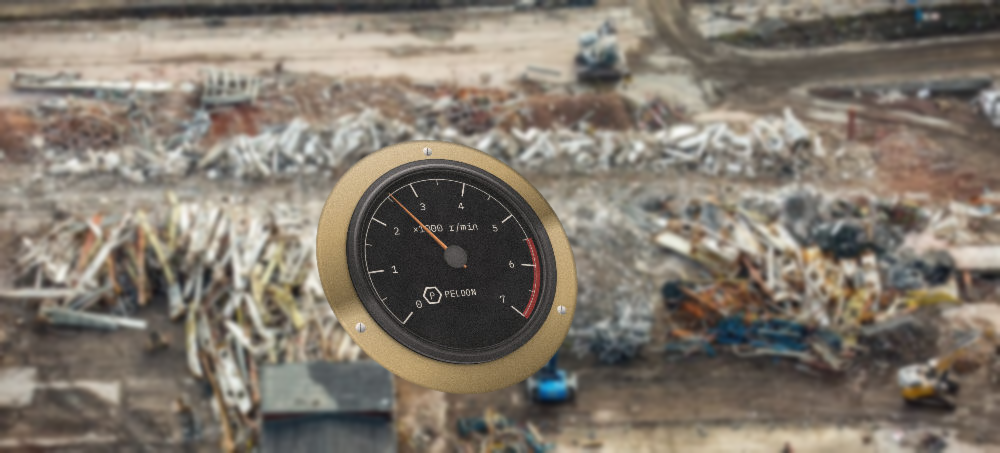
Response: 2500 (rpm)
